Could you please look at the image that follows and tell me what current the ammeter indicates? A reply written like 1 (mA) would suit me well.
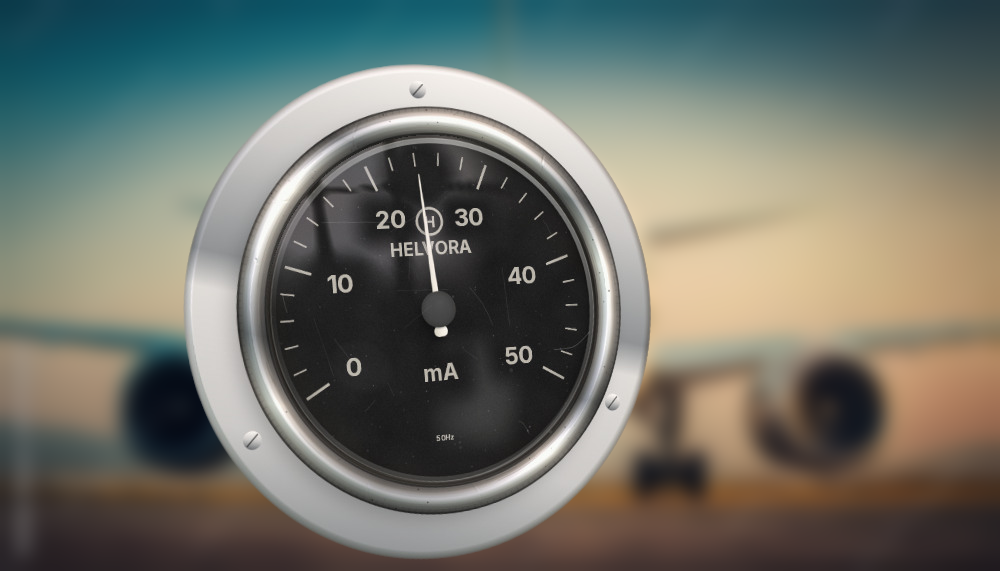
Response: 24 (mA)
